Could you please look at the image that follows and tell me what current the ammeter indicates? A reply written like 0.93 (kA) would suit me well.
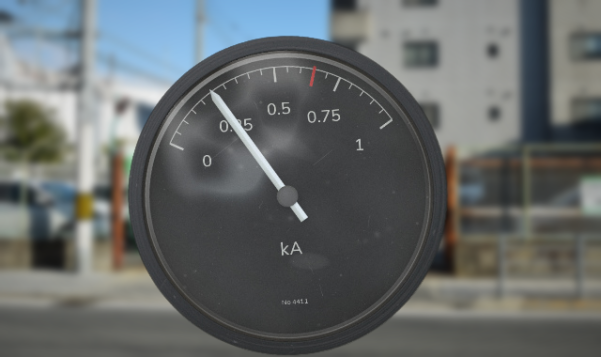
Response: 0.25 (kA)
